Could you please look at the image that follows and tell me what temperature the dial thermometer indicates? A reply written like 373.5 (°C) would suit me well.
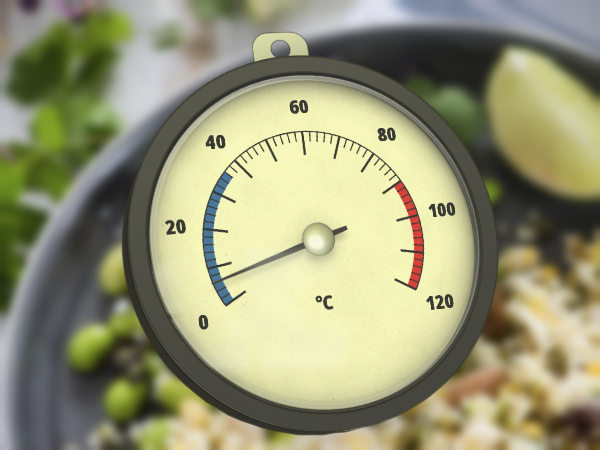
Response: 6 (°C)
